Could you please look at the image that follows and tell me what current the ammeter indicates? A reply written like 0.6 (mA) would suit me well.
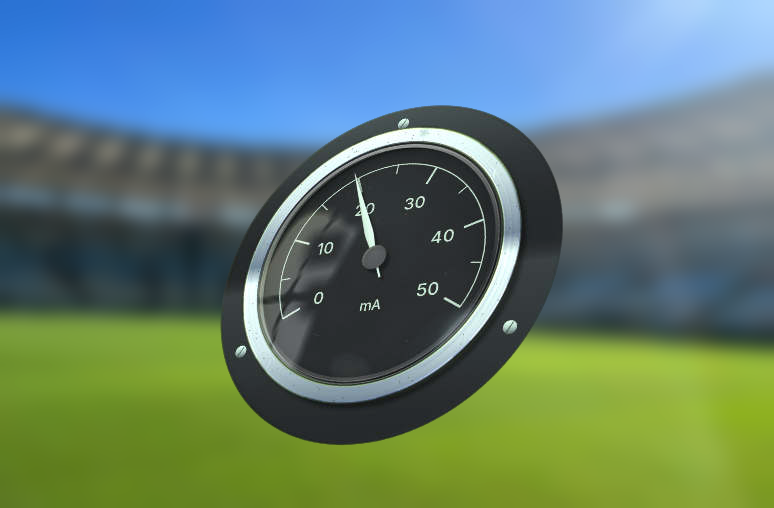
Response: 20 (mA)
